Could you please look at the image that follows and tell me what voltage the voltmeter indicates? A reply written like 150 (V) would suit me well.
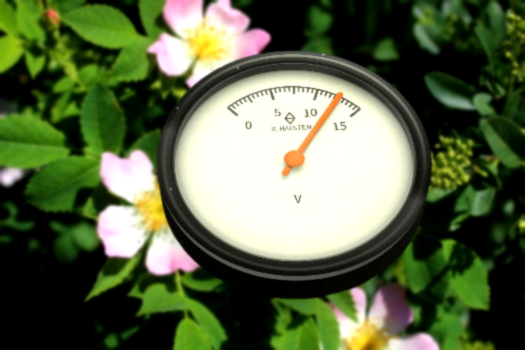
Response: 12.5 (V)
